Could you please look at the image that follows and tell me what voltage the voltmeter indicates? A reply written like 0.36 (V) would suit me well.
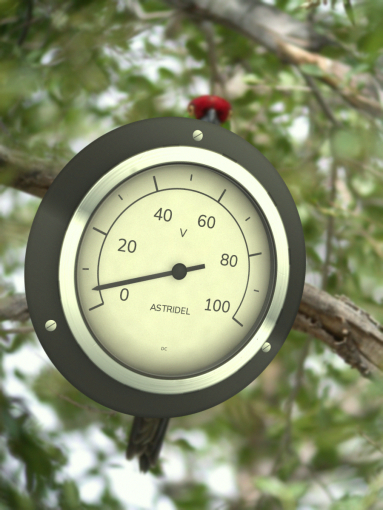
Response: 5 (V)
